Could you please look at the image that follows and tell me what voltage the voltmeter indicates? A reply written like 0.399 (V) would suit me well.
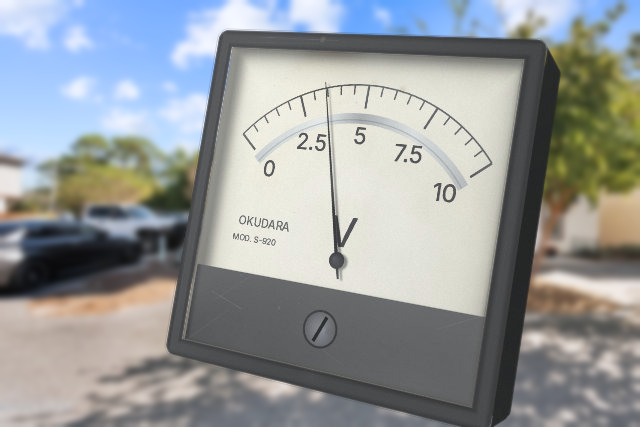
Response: 3.5 (V)
